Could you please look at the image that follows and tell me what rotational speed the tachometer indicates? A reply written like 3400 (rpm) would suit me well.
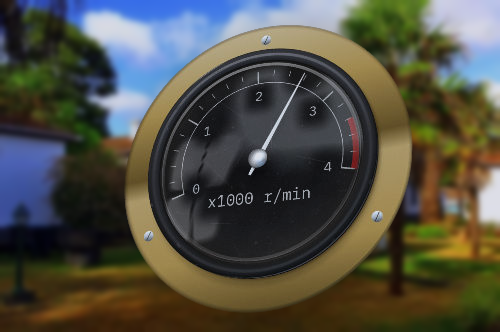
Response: 2600 (rpm)
